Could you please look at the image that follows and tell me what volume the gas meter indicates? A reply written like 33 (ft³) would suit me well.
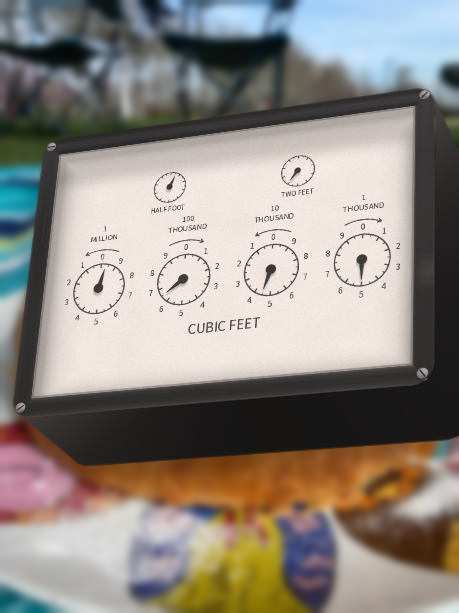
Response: 964500 (ft³)
